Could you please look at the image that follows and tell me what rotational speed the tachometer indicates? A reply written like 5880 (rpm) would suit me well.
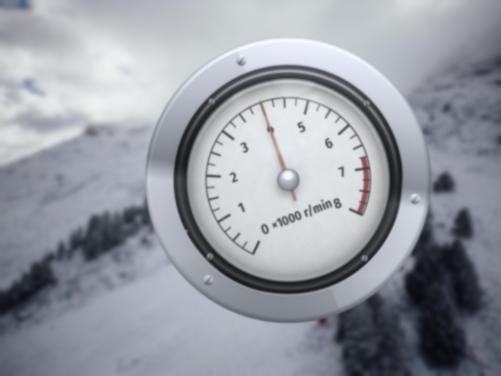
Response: 4000 (rpm)
